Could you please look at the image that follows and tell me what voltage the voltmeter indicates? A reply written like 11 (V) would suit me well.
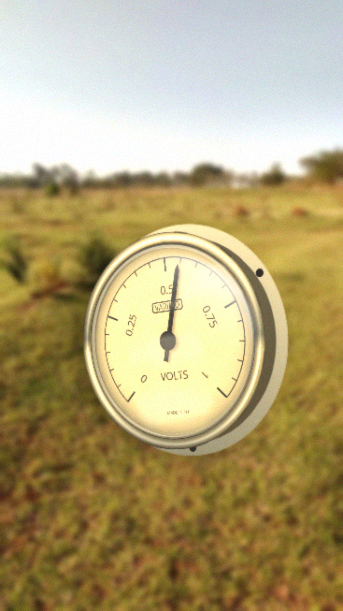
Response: 0.55 (V)
